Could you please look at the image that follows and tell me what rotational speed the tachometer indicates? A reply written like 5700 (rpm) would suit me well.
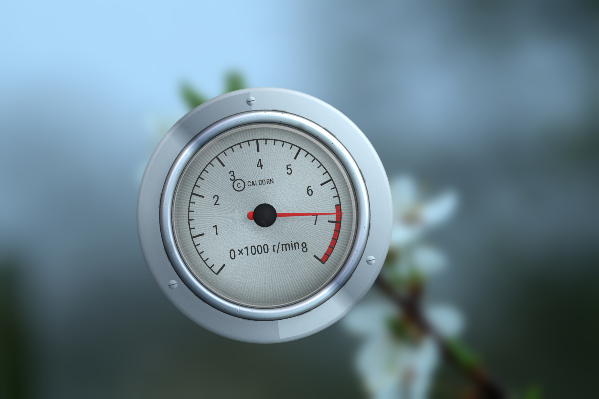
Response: 6800 (rpm)
